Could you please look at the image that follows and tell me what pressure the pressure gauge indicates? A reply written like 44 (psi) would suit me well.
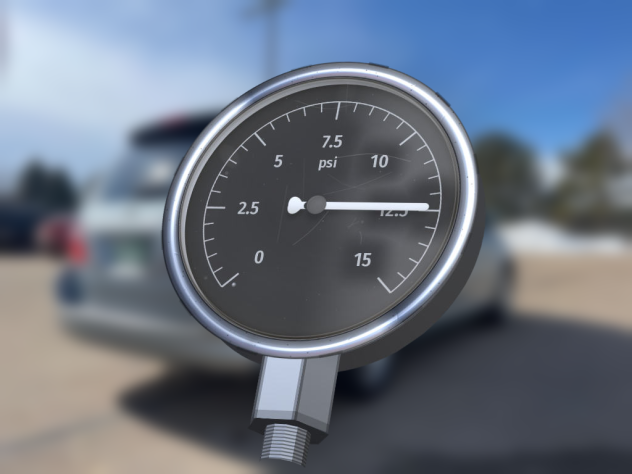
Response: 12.5 (psi)
